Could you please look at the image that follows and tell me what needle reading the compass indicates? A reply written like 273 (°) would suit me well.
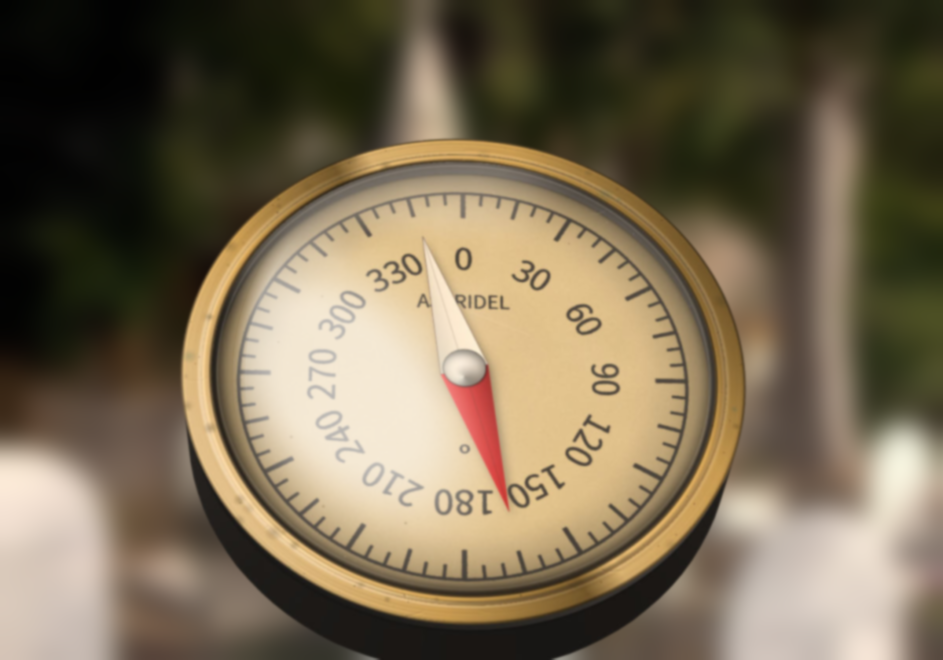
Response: 165 (°)
